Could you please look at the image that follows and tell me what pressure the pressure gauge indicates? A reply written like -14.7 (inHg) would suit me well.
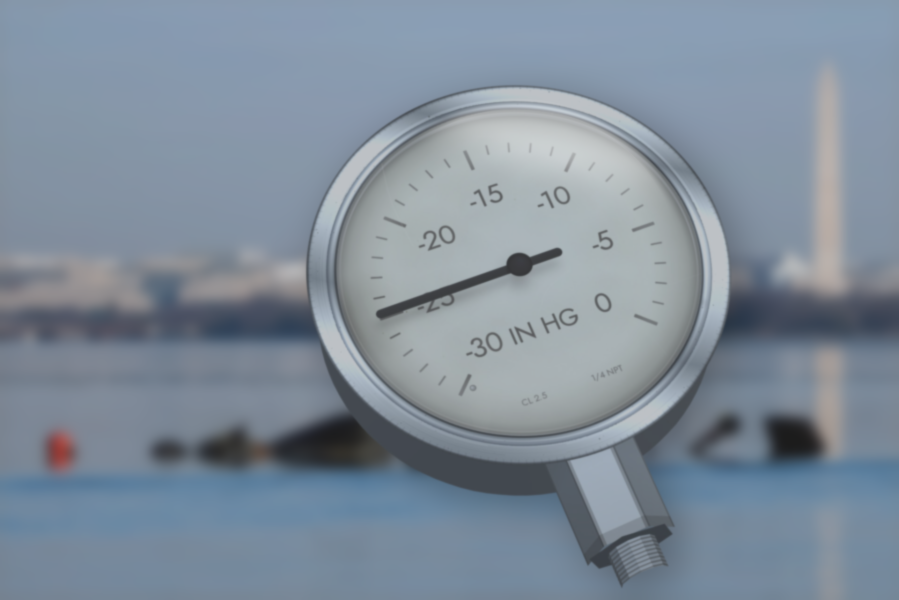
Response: -25 (inHg)
